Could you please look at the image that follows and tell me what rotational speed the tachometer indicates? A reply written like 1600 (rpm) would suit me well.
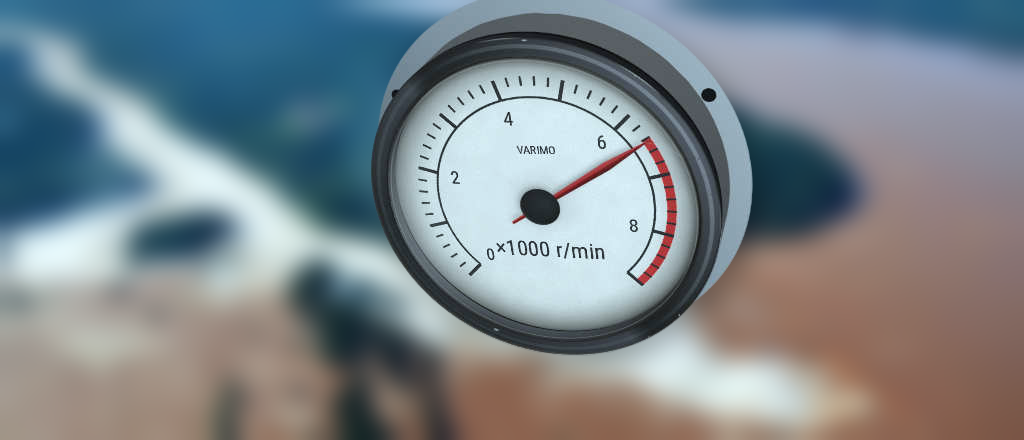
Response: 6400 (rpm)
